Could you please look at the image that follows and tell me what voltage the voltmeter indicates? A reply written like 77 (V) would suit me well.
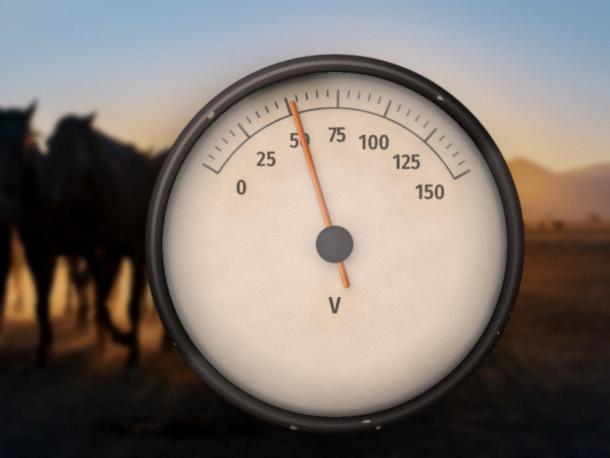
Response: 52.5 (V)
